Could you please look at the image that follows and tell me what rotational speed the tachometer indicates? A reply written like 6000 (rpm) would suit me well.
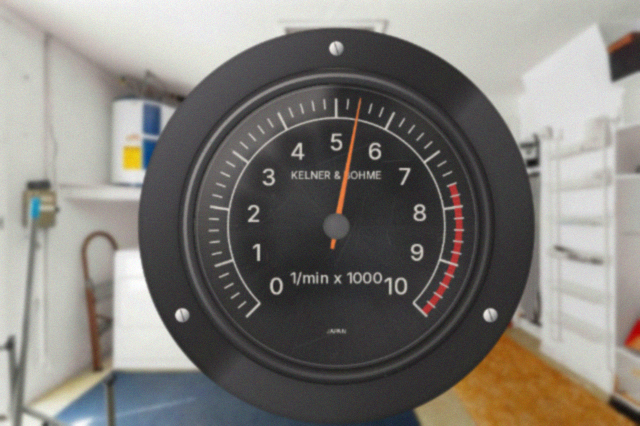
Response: 5400 (rpm)
